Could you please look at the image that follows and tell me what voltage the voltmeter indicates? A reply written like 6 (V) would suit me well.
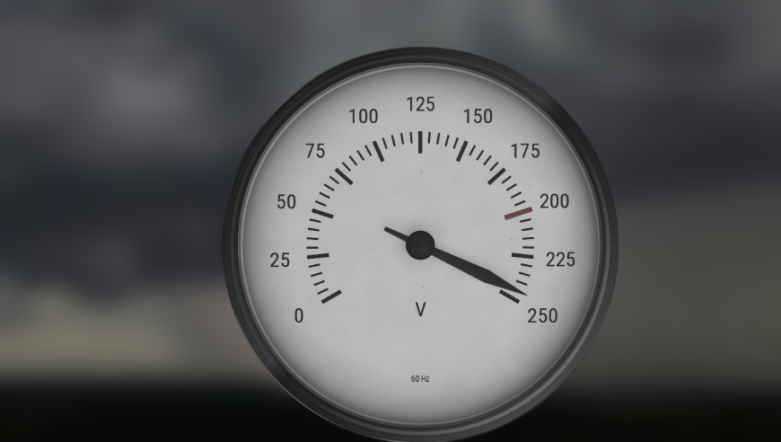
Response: 245 (V)
